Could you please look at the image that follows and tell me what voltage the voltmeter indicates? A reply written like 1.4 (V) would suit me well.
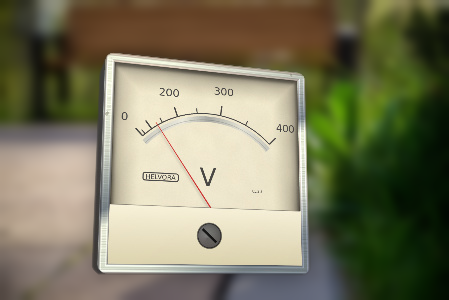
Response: 125 (V)
